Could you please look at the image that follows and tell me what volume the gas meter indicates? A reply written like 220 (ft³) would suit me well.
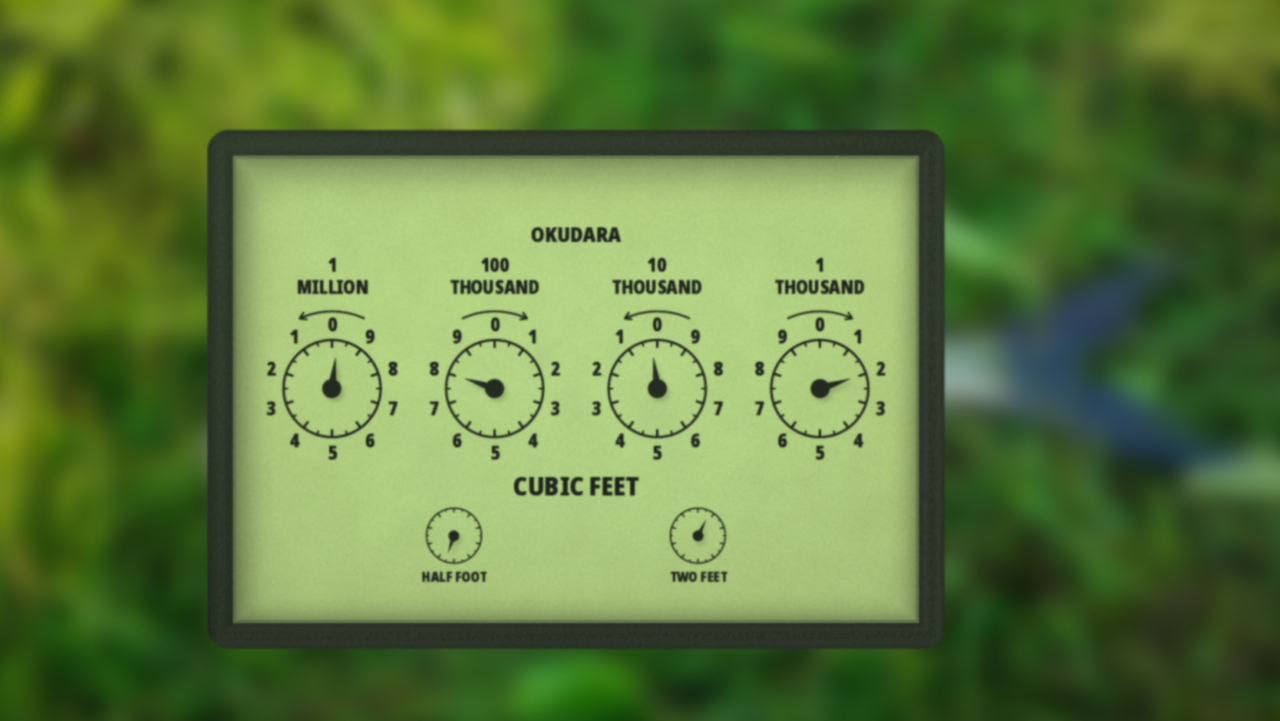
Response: 980200 (ft³)
